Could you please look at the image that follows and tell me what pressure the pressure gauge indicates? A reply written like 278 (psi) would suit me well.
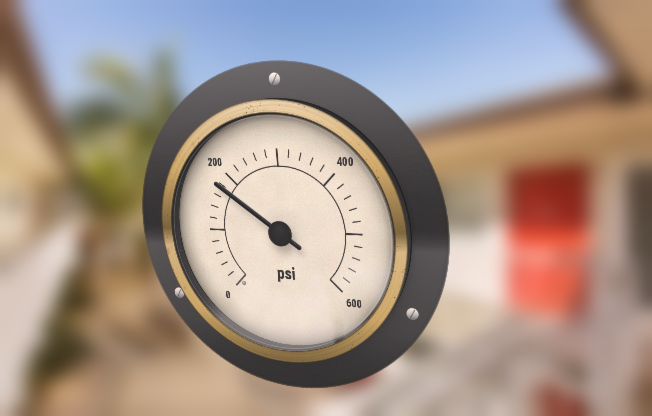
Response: 180 (psi)
